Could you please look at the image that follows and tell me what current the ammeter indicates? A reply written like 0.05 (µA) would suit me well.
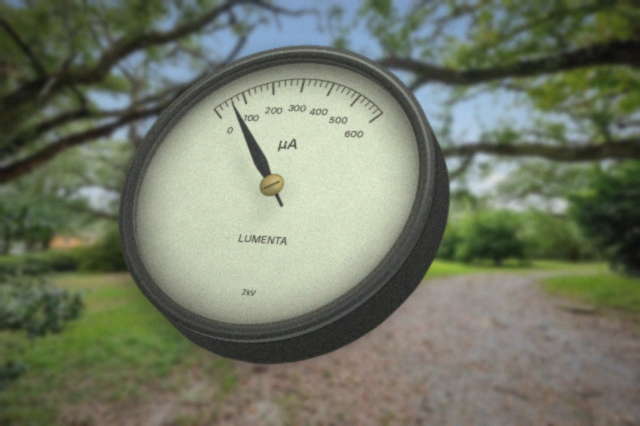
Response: 60 (µA)
